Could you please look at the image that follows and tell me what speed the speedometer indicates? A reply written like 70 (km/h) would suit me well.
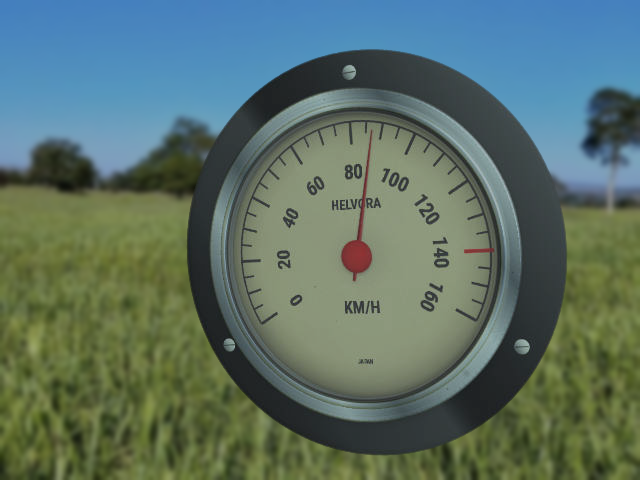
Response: 87.5 (km/h)
